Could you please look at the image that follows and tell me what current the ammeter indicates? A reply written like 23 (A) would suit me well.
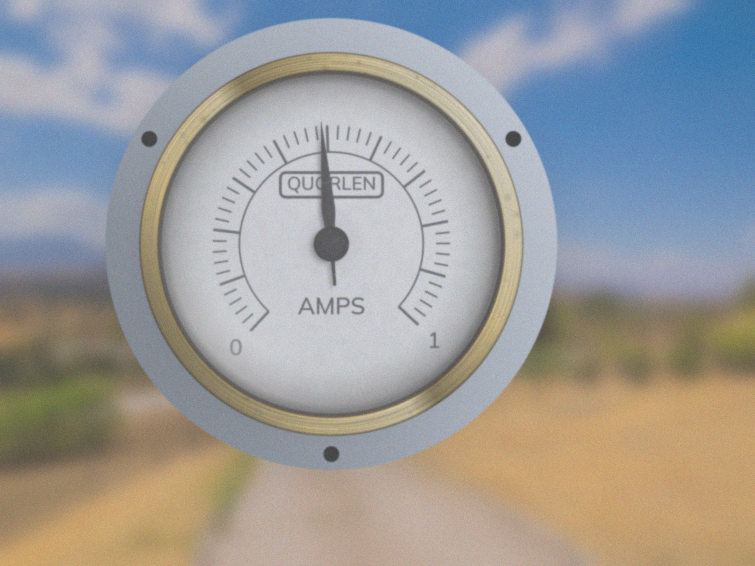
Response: 0.49 (A)
